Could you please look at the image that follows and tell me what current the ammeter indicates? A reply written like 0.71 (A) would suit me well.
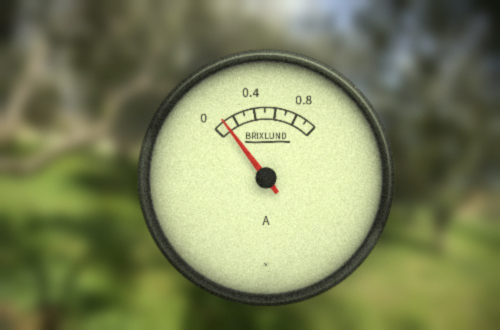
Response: 0.1 (A)
